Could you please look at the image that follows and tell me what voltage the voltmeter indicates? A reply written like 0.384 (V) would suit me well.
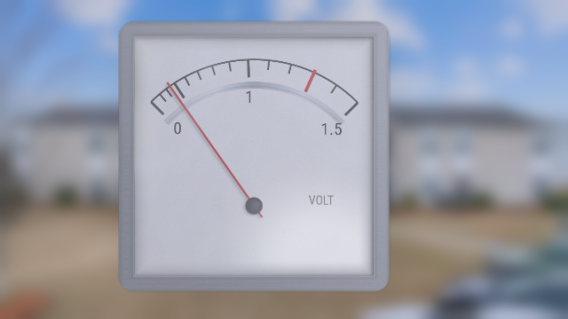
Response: 0.45 (V)
